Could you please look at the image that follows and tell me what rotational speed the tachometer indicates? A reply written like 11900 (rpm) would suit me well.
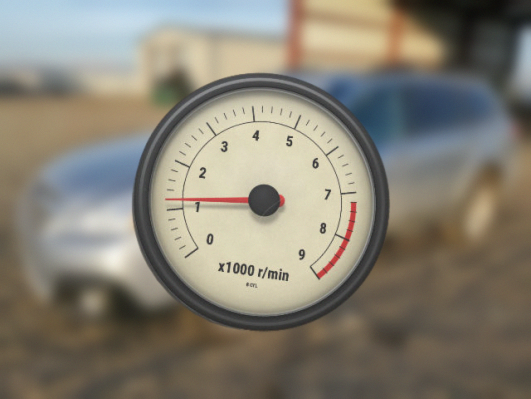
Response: 1200 (rpm)
